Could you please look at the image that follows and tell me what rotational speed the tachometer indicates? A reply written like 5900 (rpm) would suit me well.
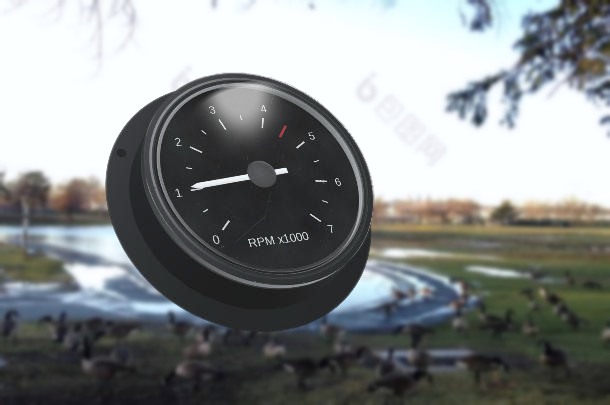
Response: 1000 (rpm)
